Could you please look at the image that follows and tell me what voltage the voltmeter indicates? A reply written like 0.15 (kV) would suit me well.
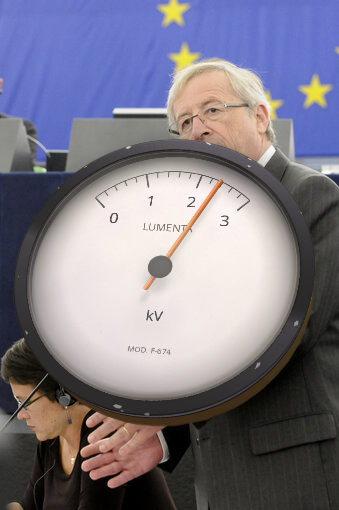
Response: 2.4 (kV)
